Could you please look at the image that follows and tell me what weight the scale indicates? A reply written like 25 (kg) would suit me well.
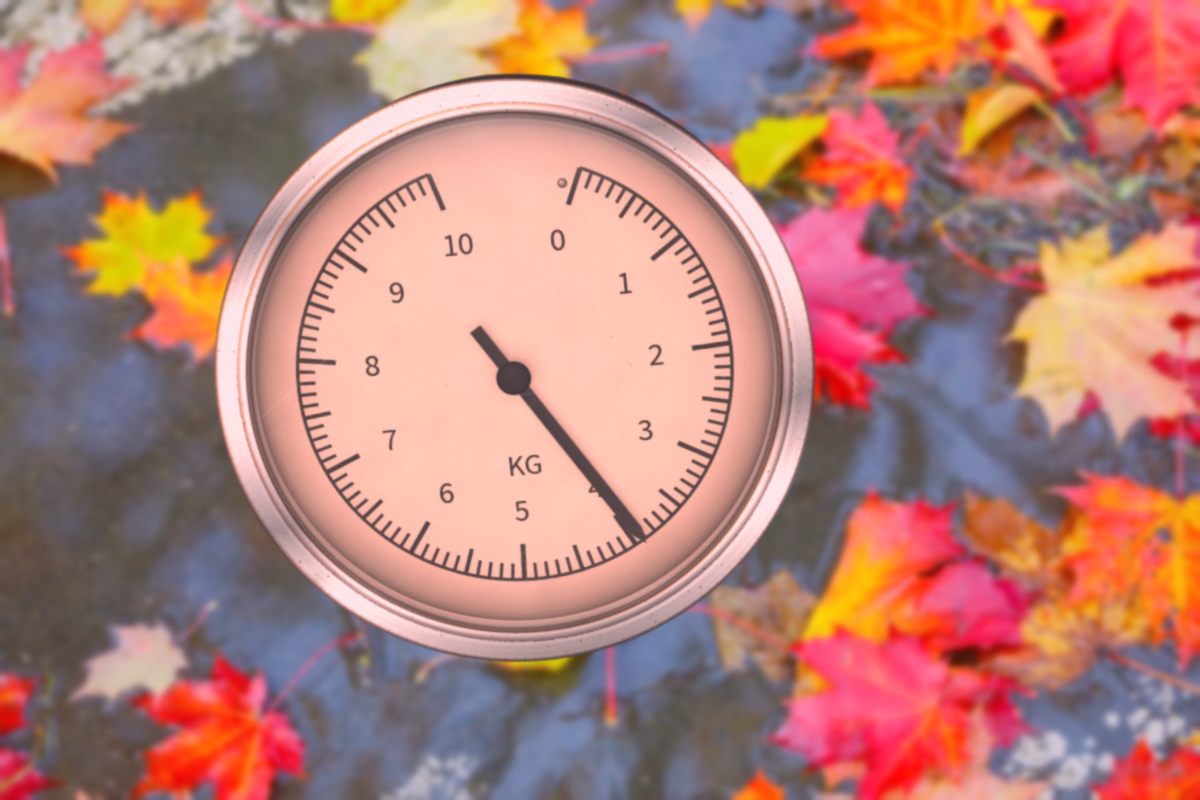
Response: 3.9 (kg)
